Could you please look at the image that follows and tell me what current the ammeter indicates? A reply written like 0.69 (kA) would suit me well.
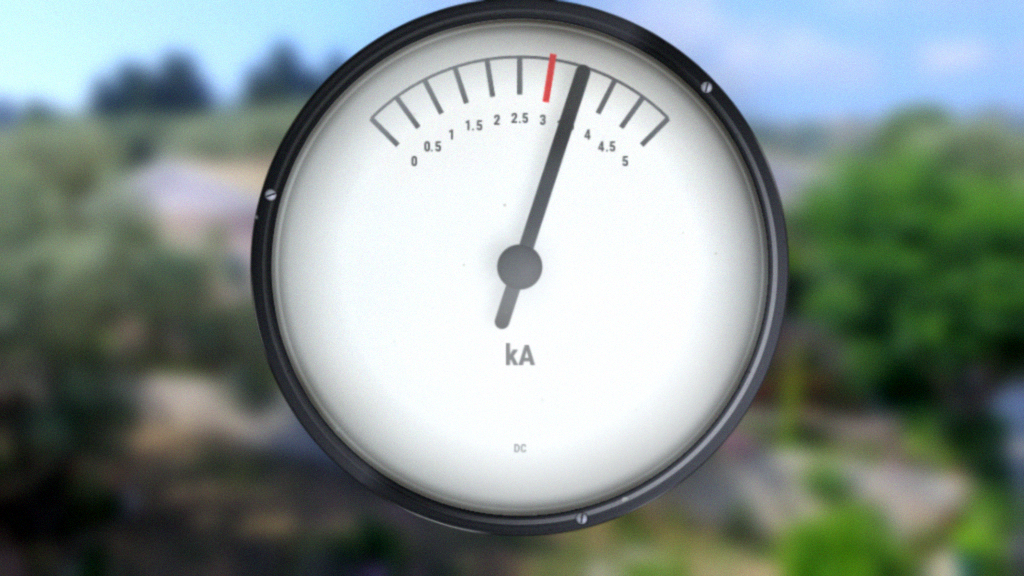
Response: 3.5 (kA)
